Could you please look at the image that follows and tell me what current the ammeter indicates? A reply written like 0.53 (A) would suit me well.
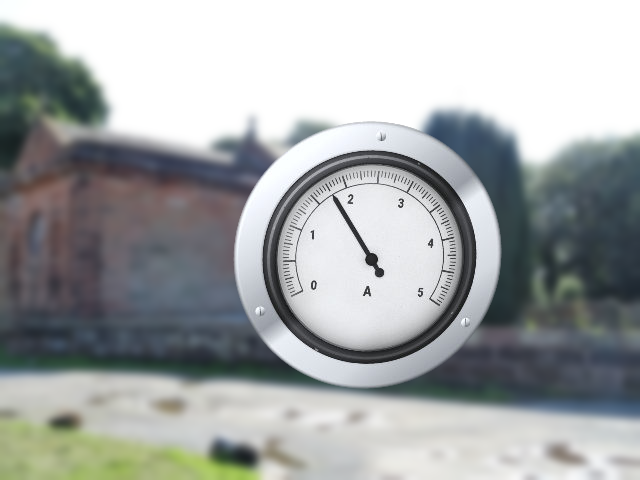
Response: 1.75 (A)
